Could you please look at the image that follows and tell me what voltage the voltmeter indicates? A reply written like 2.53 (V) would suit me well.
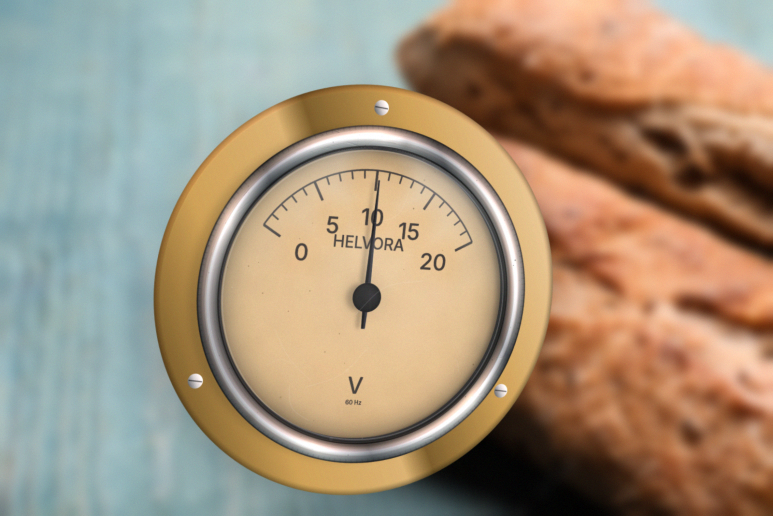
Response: 10 (V)
